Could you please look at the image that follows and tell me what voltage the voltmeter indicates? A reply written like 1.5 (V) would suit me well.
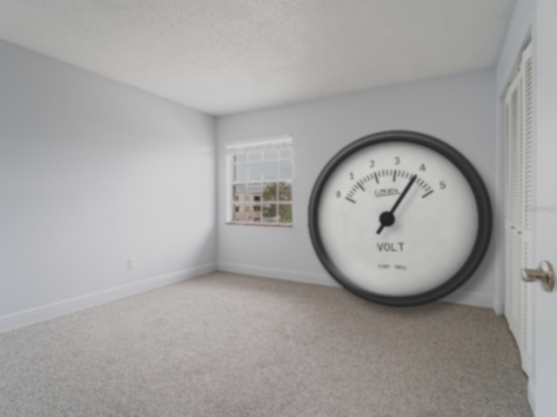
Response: 4 (V)
